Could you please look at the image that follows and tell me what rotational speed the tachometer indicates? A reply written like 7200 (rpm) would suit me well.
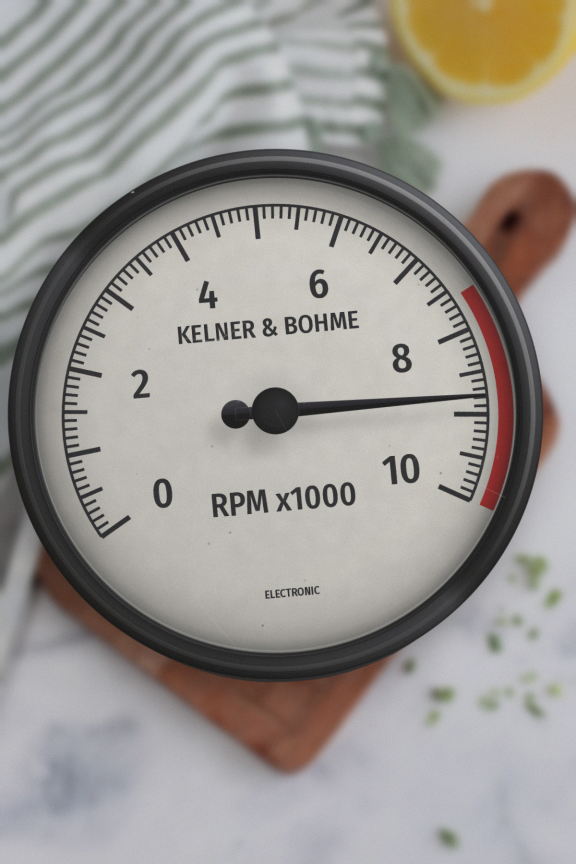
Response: 8800 (rpm)
